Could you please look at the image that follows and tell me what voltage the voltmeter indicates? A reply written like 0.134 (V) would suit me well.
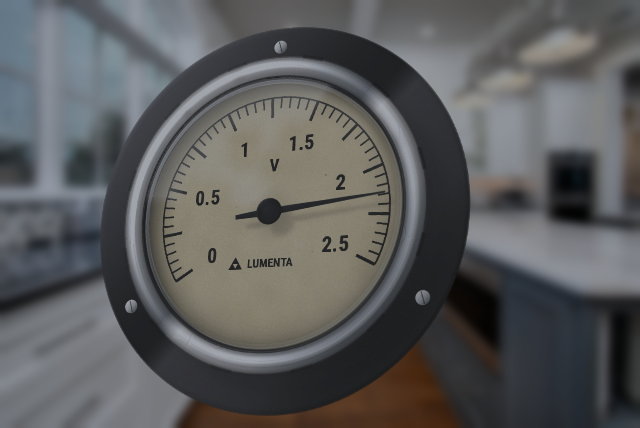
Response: 2.15 (V)
